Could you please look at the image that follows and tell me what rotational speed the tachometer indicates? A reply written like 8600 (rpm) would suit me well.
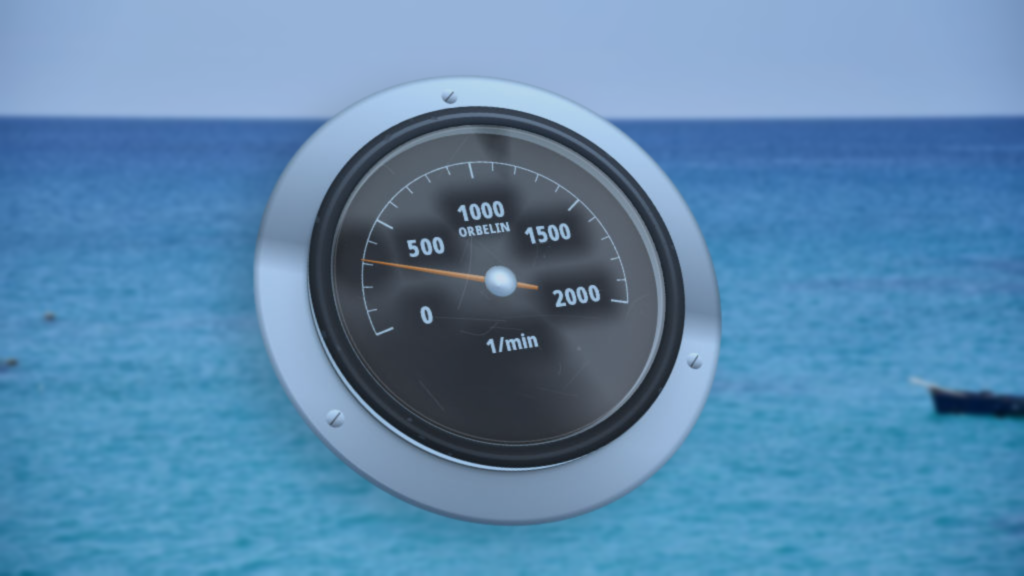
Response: 300 (rpm)
